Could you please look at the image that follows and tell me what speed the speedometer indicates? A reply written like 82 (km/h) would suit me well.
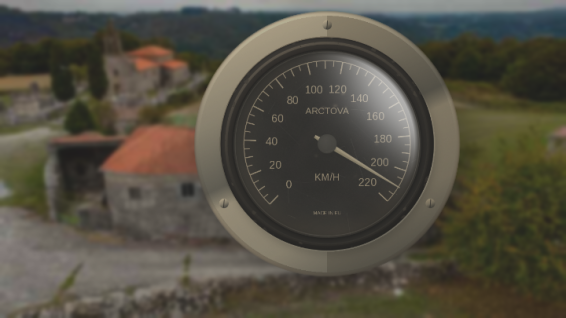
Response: 210 (km/h)
